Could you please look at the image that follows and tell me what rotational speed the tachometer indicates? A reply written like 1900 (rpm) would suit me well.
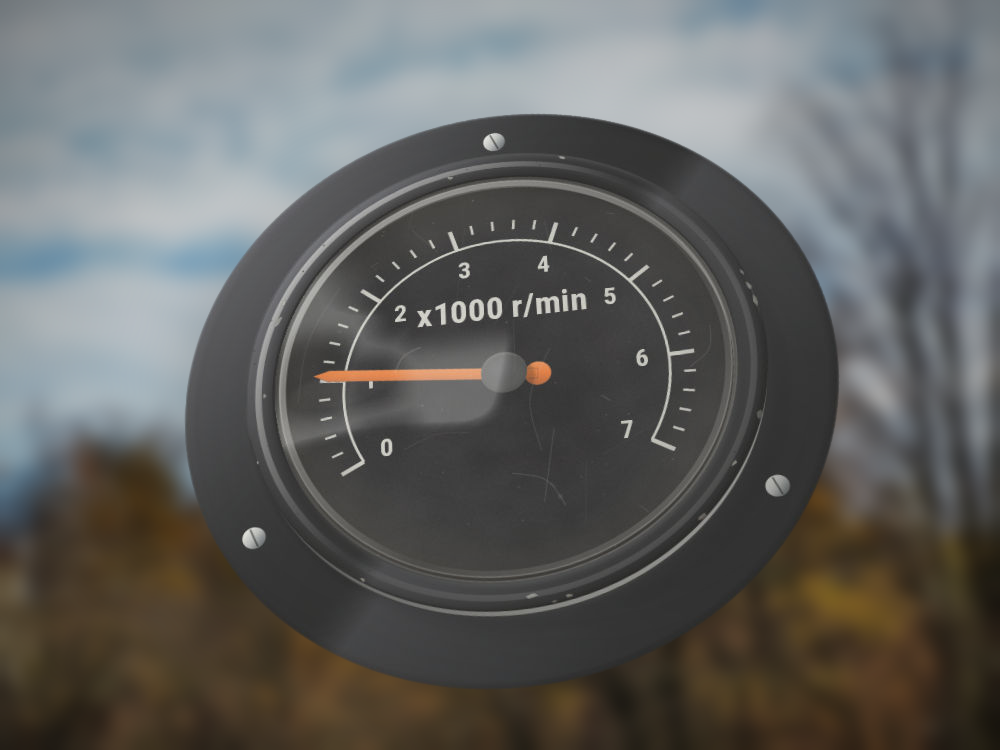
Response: 1000 (rpm)
